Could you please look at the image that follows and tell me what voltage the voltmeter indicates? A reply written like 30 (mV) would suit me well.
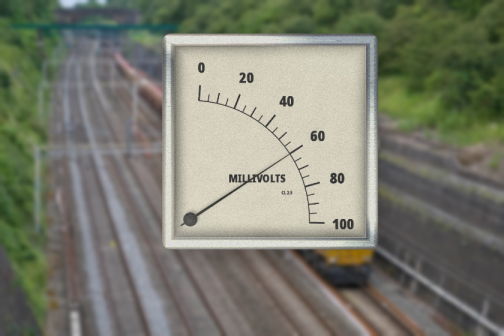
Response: 60 (mV)
